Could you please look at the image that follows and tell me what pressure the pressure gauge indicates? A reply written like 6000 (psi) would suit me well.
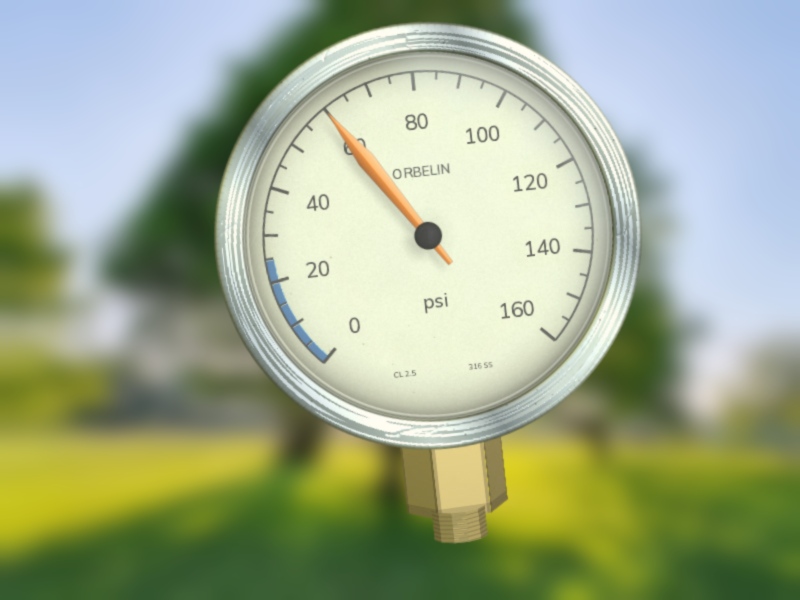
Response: 60 (psi)
